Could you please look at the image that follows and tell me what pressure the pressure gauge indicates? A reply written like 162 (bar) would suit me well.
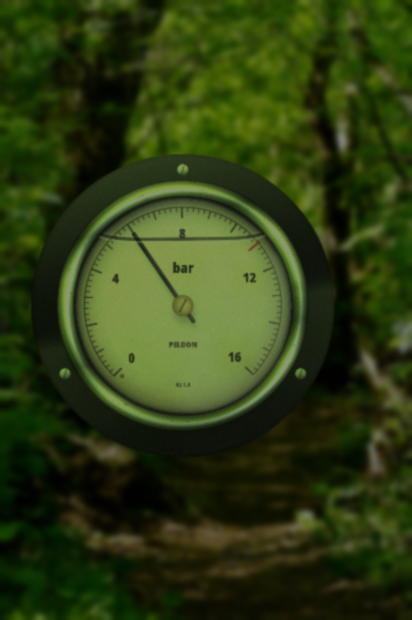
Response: 6 (bar)
